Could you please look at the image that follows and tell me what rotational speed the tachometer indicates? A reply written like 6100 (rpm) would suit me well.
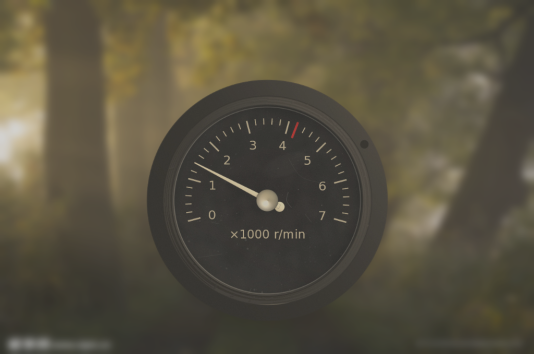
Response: 1400 (rpm)
